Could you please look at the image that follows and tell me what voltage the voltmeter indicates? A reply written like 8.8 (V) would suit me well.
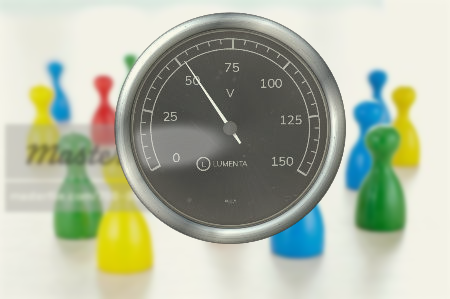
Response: 52.5 (V)
